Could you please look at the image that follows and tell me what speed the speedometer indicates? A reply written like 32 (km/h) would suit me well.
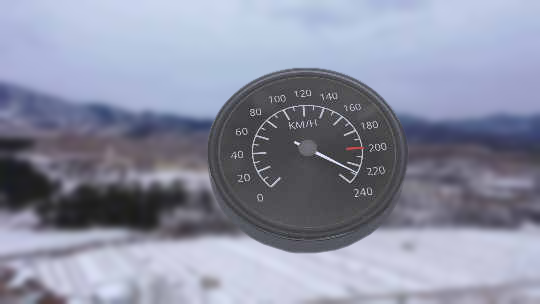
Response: 230 (km/h)
